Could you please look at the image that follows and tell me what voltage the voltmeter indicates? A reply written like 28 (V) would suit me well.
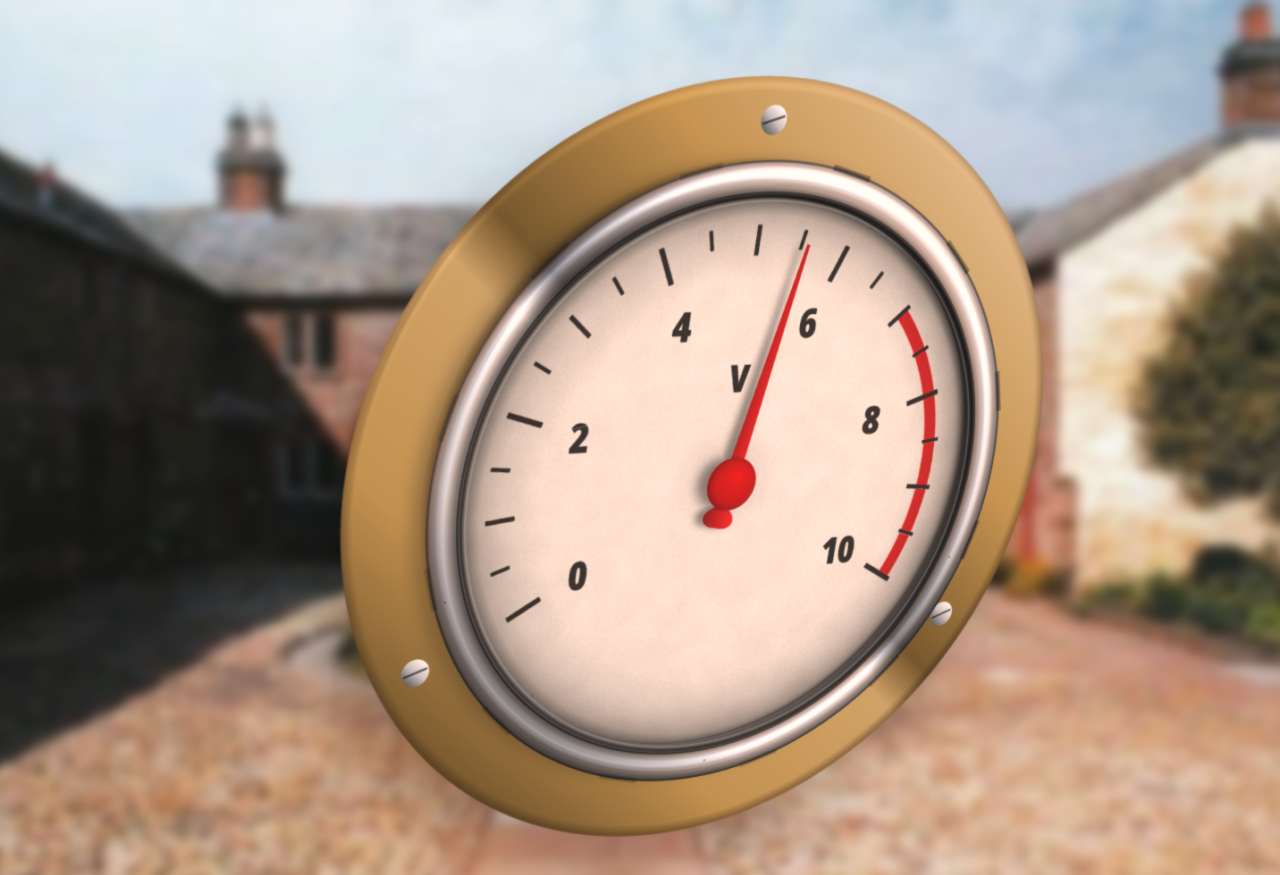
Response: 5.5 (V)
